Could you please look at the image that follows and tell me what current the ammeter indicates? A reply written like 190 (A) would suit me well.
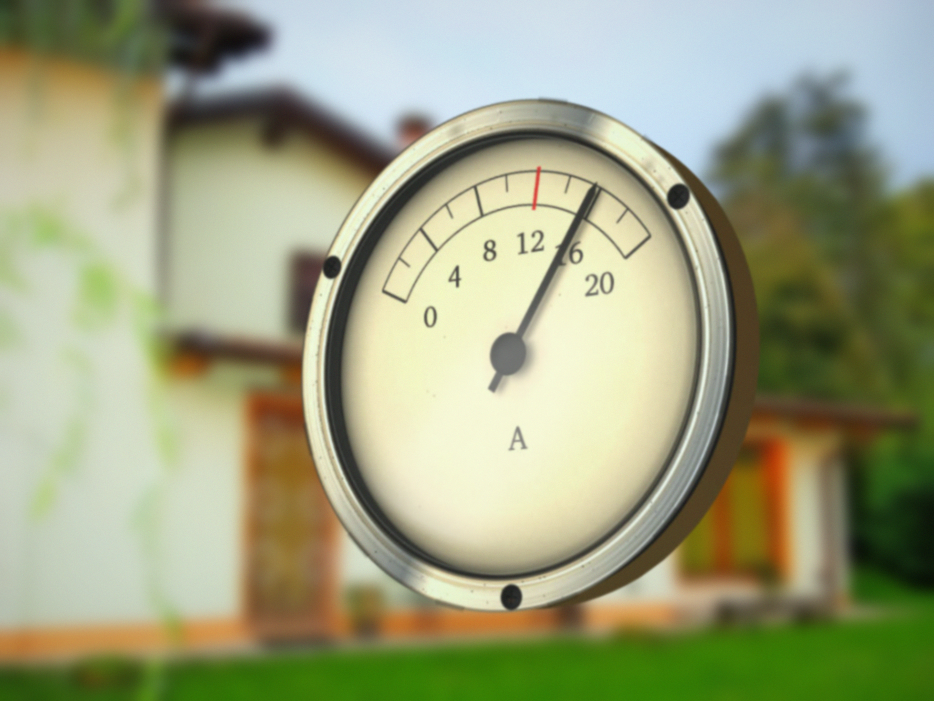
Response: 16 (A)
